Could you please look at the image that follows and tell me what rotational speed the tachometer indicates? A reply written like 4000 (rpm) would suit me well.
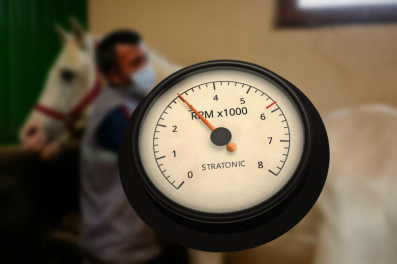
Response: 3000 (rpm)
